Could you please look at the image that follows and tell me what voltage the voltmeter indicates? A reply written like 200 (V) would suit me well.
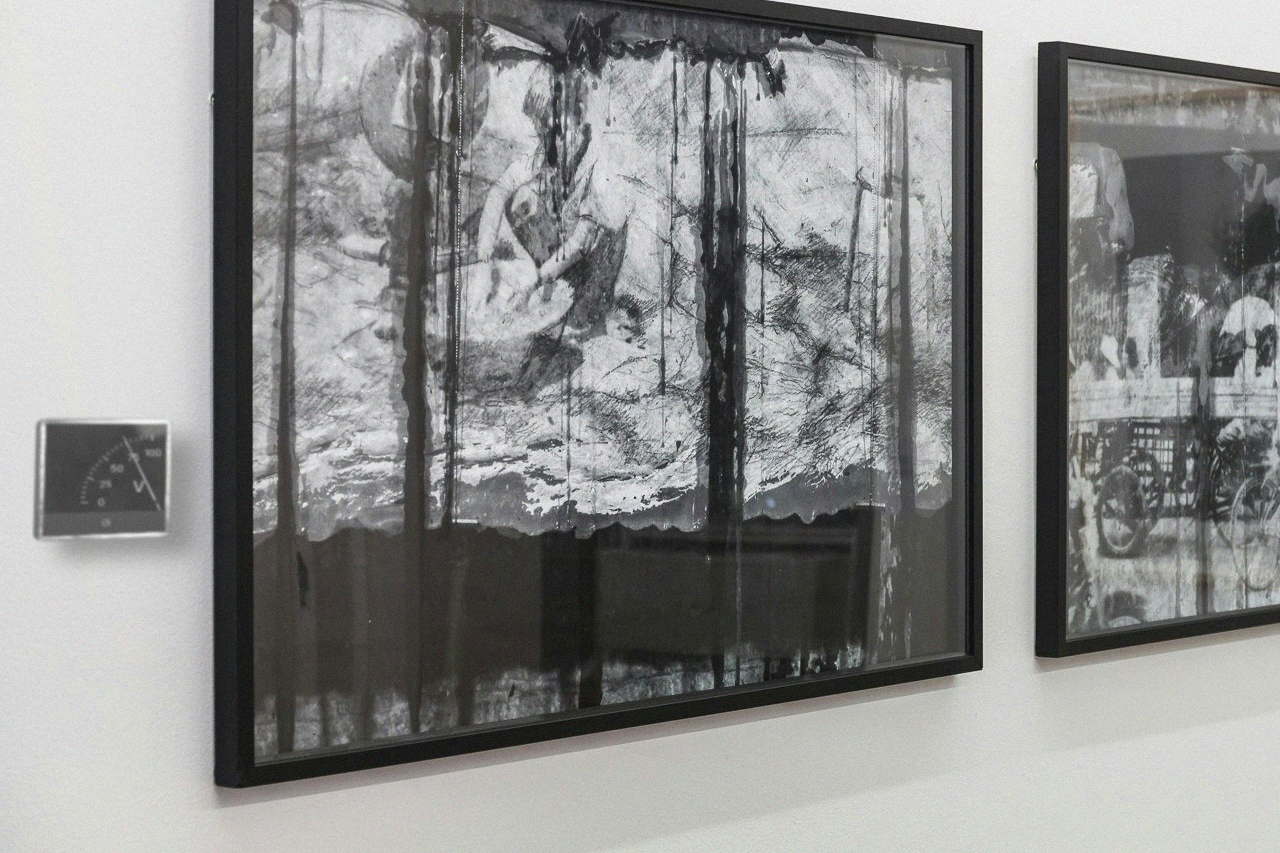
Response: 75 (V)
